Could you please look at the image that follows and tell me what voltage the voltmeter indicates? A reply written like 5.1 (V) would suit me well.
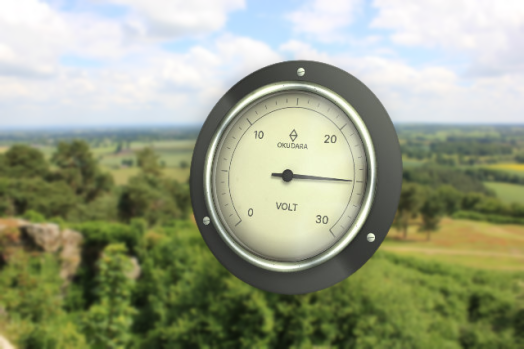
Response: 25 (V)
